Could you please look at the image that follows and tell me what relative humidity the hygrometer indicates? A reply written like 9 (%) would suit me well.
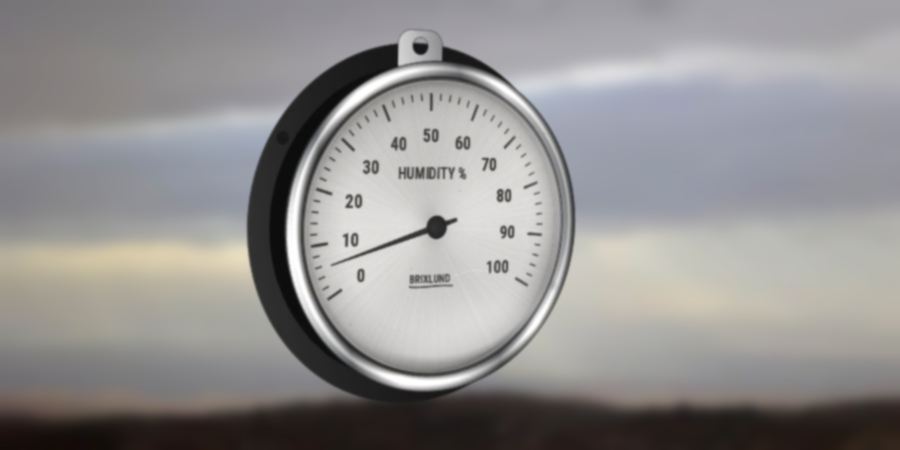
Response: 6 (%)
